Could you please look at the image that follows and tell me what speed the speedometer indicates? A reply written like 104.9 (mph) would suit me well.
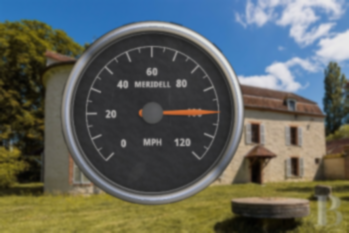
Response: 100 (mph)
